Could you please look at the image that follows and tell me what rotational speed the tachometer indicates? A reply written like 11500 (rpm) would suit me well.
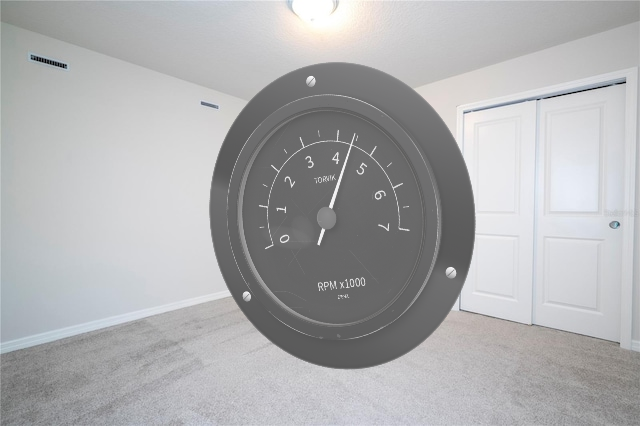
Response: 4500 (rpm)
